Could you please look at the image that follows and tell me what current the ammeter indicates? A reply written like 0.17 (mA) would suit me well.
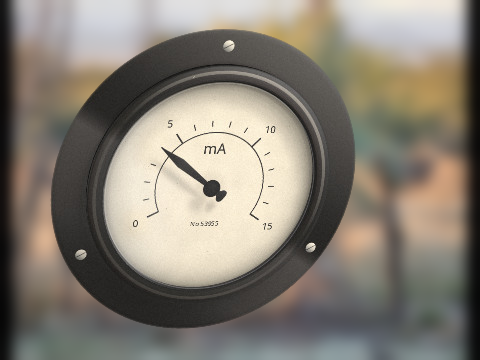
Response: 4 (mA)
